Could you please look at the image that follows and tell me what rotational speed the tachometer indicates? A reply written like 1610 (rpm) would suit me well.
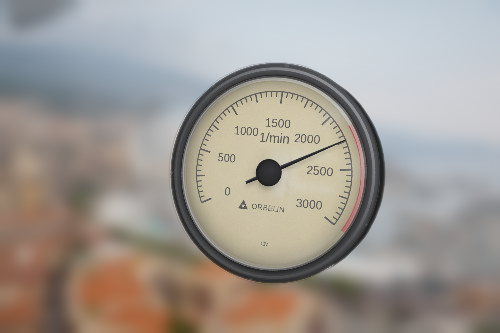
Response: 2250 (rpm)
